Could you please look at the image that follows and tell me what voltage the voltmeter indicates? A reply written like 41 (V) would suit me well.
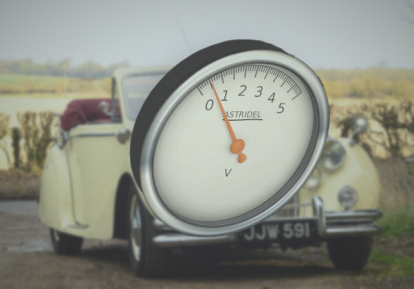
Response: 0.5 (V)
